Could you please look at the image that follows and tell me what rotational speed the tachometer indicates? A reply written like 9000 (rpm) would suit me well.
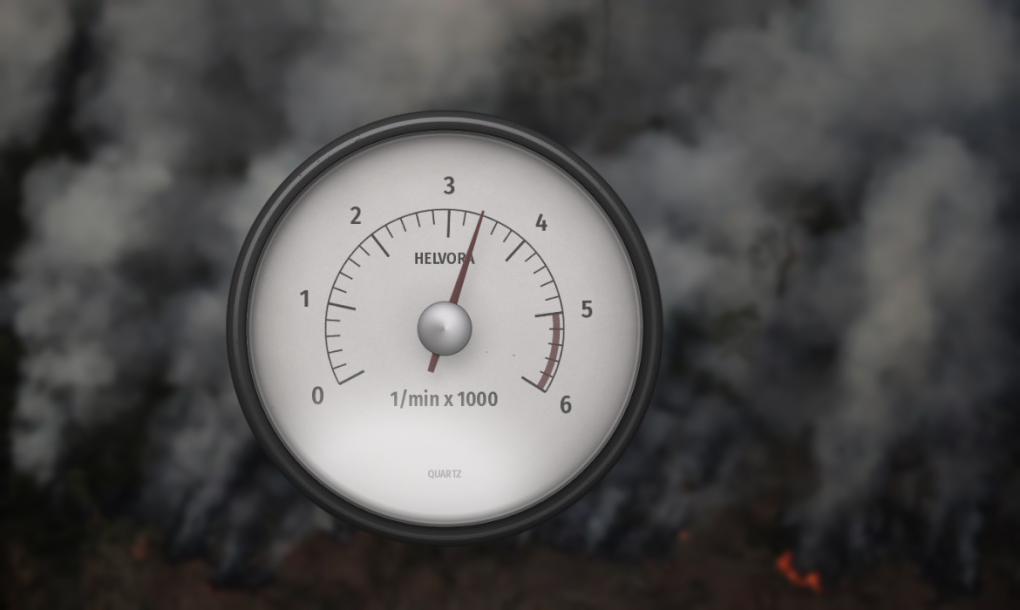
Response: 3400 (rpm)
